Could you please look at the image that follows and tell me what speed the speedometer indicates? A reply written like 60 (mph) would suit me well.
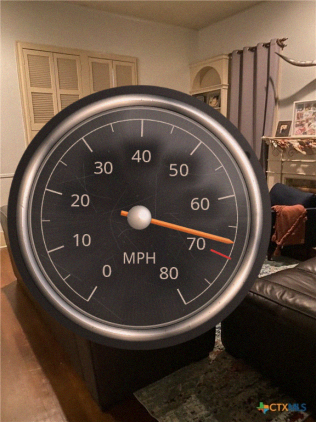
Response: 67.5 (mph)
